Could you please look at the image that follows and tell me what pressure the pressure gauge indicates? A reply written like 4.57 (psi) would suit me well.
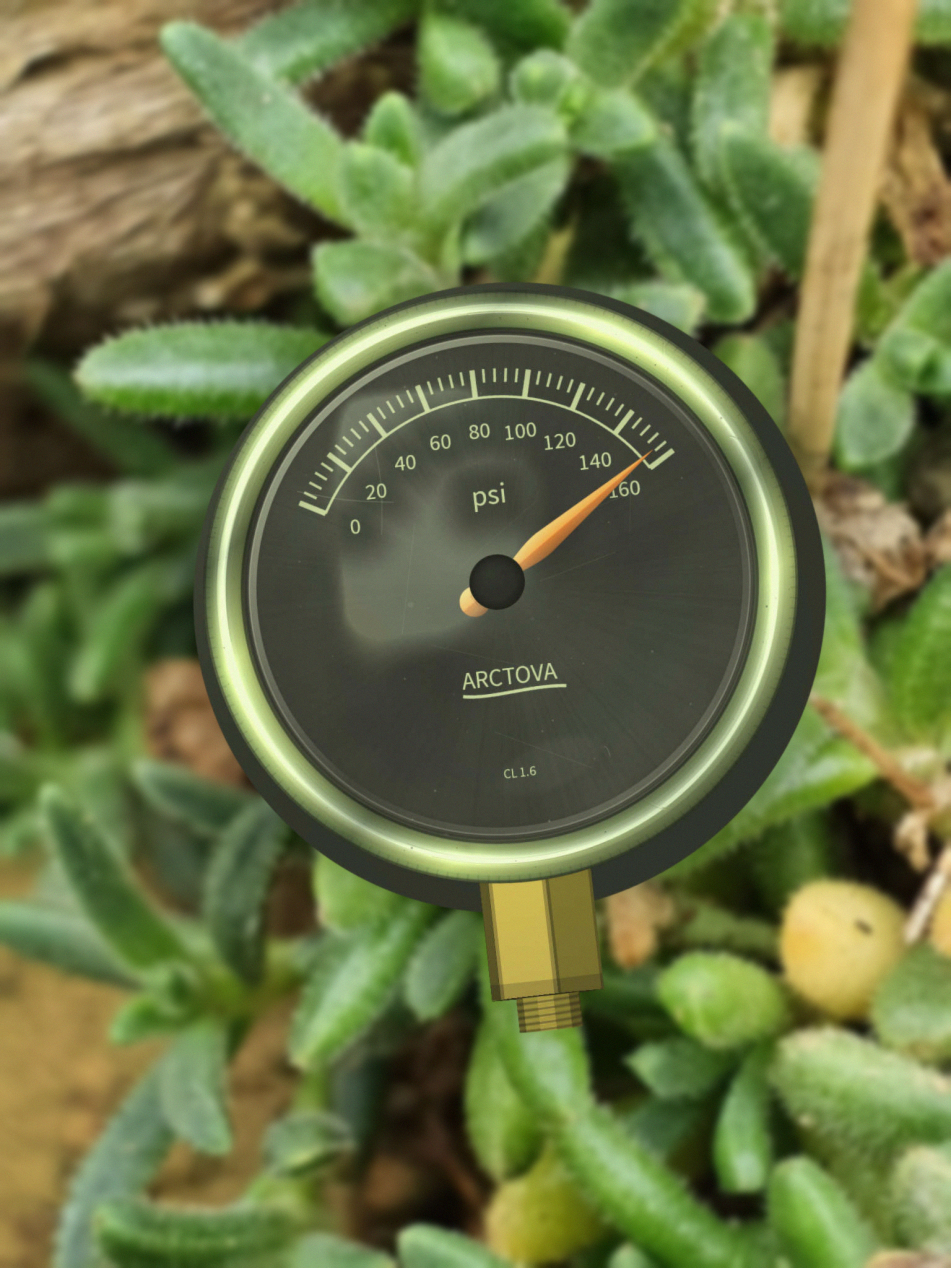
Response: 156 (psi)
